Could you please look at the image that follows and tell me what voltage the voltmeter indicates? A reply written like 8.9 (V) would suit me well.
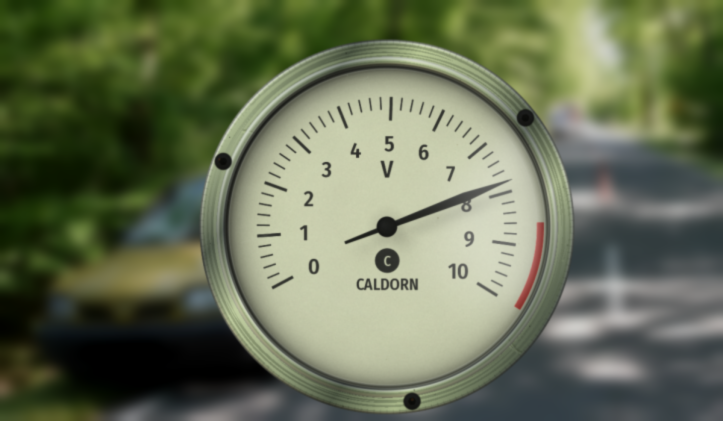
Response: 7.8 (V)
